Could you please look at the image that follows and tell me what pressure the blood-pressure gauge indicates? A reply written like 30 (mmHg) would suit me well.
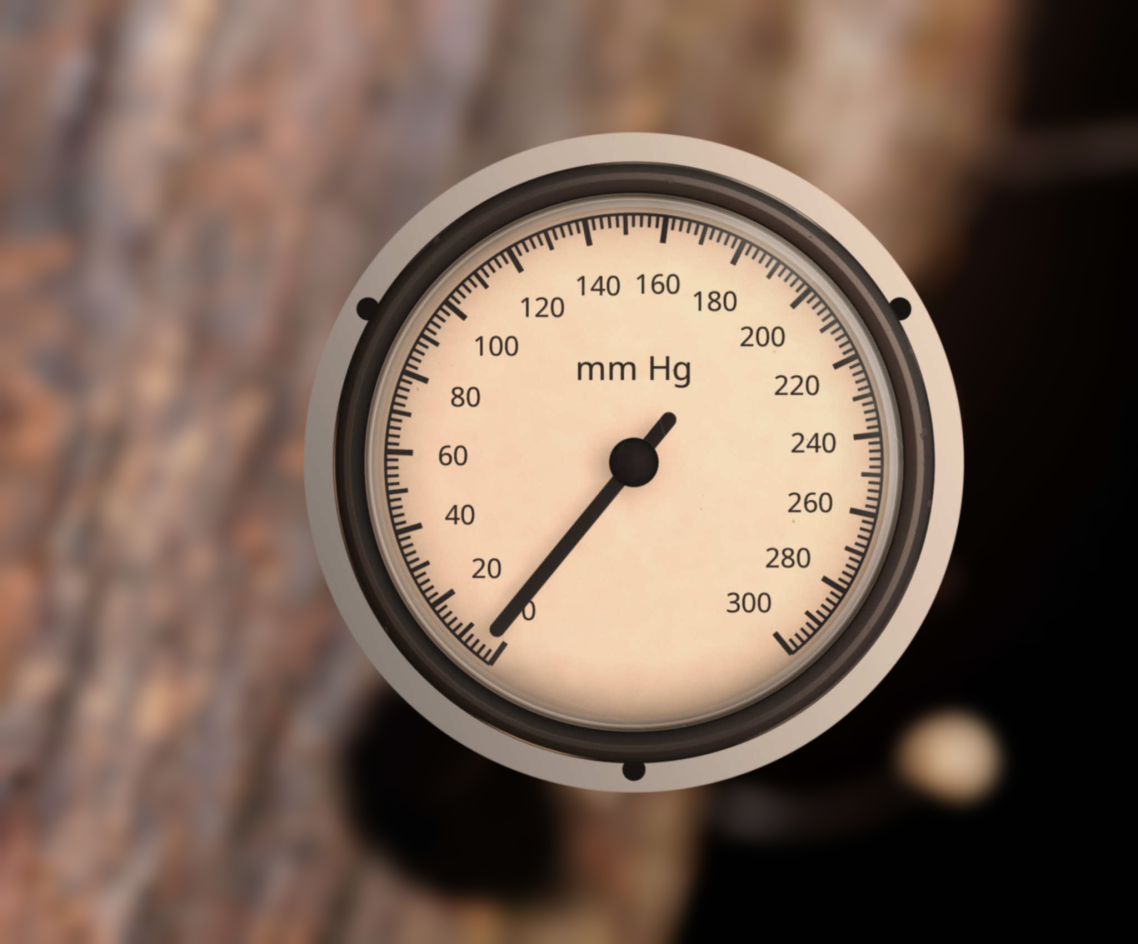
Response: 4 (mmHg)
